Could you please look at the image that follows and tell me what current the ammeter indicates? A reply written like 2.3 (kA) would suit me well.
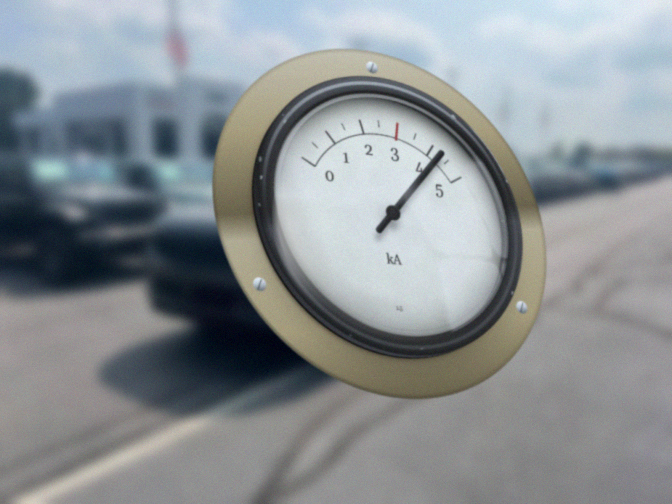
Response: 4.25 (kA)
